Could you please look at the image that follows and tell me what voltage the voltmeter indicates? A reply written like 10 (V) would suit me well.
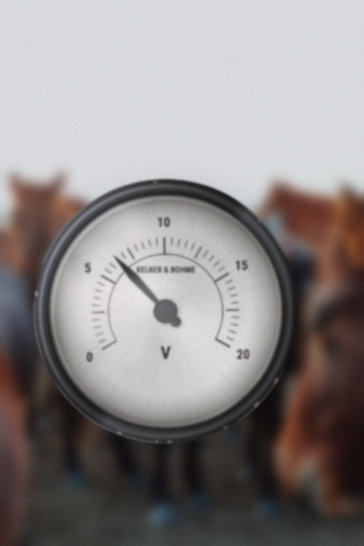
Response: 6.5 (V)
